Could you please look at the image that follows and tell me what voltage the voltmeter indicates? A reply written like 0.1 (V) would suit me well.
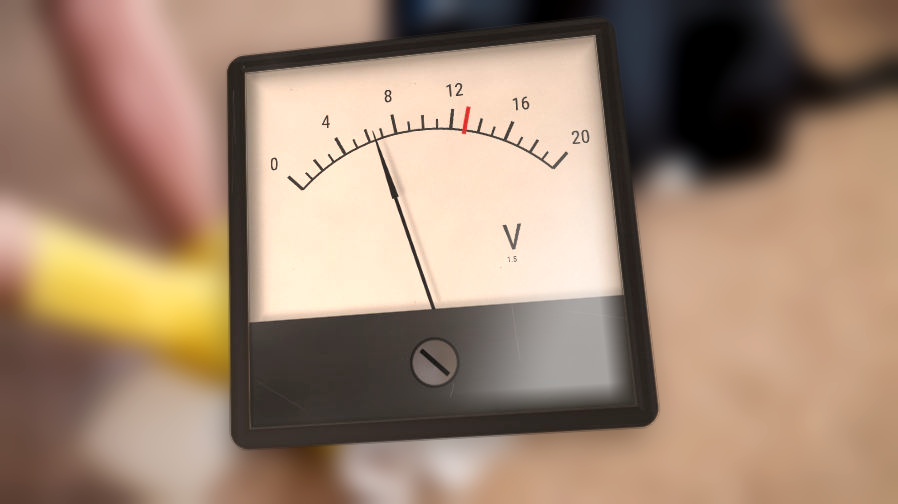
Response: 6.5 (V)
